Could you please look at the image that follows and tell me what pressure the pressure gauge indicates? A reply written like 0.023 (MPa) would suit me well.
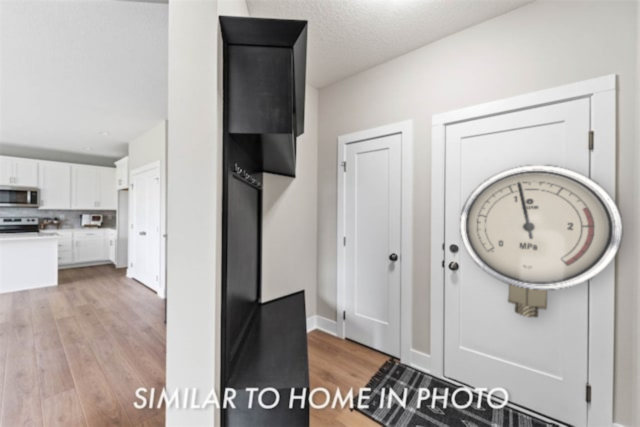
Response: 1.1 (MPa)
